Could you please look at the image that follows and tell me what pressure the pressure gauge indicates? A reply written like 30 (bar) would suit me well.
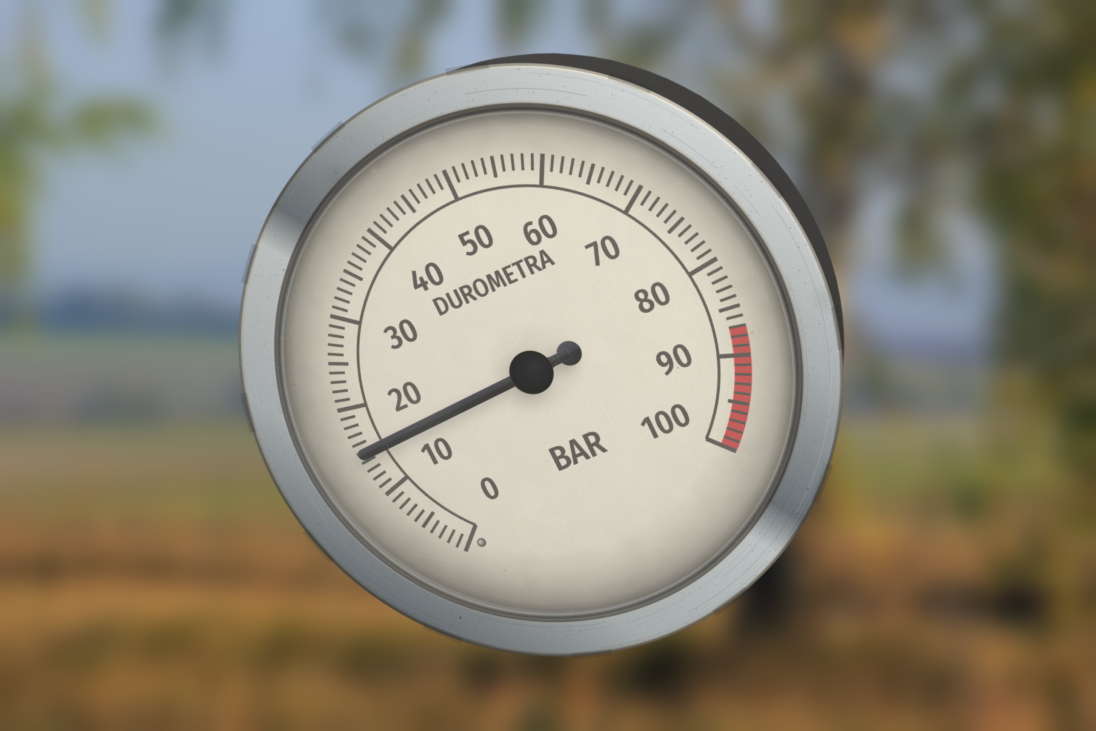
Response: 15 (bar)
